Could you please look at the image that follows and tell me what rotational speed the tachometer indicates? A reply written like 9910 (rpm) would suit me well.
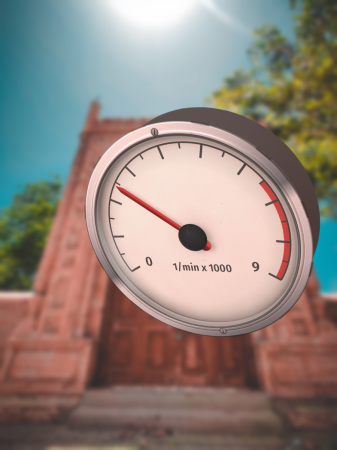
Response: 2500 (rpm)
